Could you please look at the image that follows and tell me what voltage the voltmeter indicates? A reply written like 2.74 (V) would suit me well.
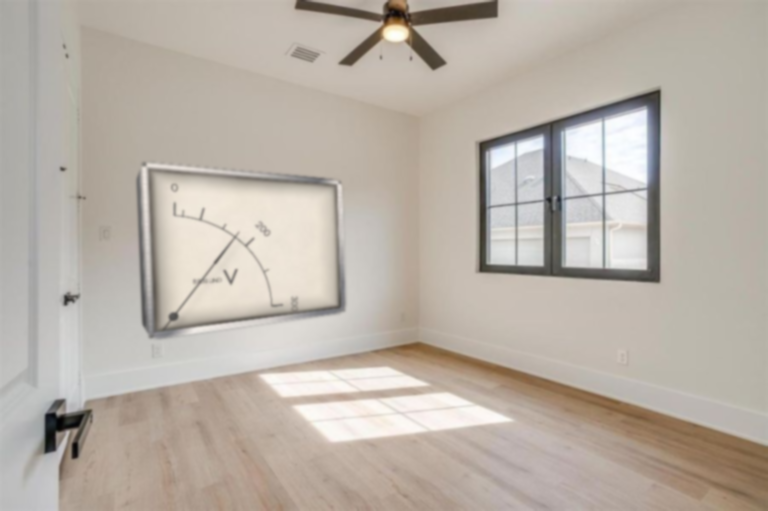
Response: 175 (V)
